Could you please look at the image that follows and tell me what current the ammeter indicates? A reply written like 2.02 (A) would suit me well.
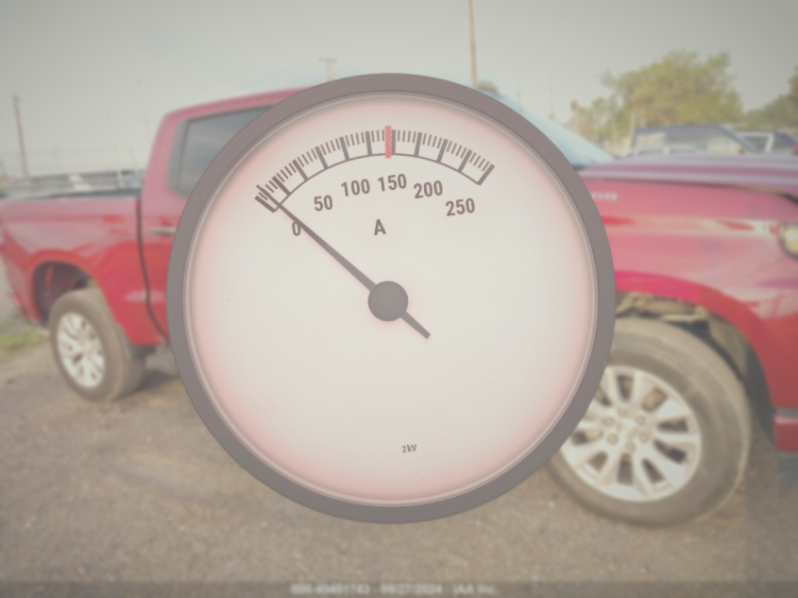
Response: 10 (A)
